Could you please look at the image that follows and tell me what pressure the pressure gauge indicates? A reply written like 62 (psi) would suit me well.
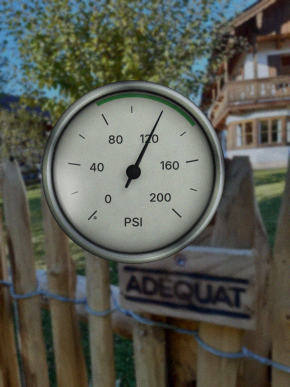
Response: 120 (psi)
